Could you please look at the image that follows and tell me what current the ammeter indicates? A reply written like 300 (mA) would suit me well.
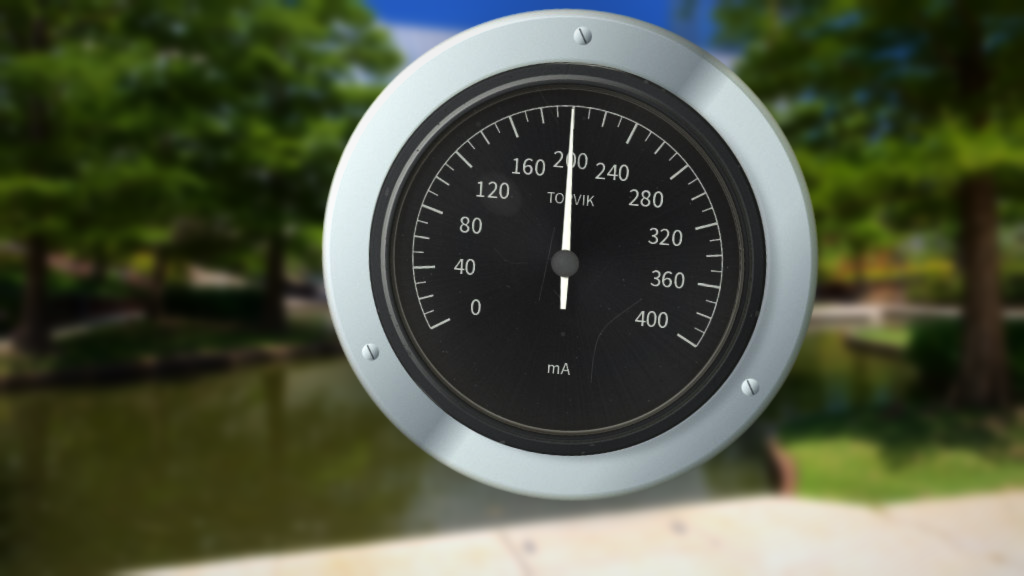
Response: 200 (mA)
